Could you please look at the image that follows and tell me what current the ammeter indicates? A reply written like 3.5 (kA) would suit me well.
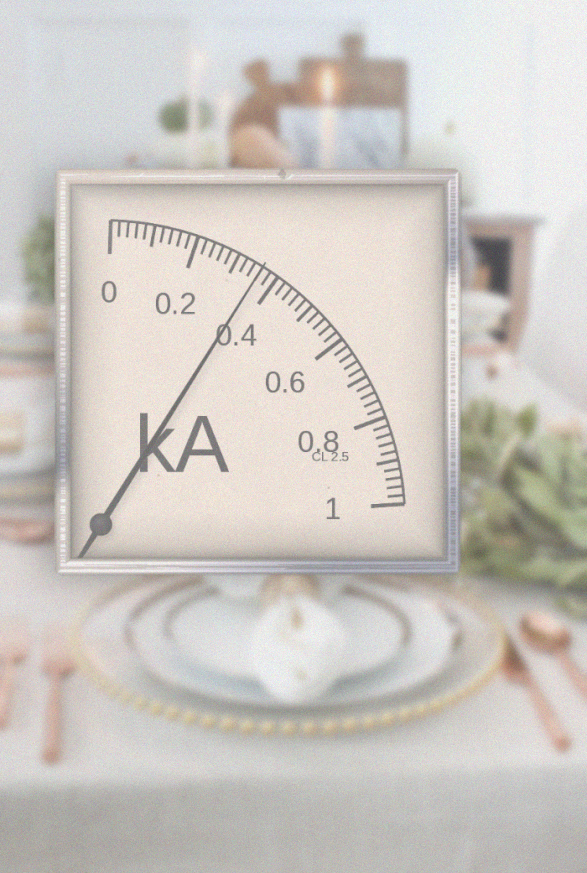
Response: 0.36 (kA)
